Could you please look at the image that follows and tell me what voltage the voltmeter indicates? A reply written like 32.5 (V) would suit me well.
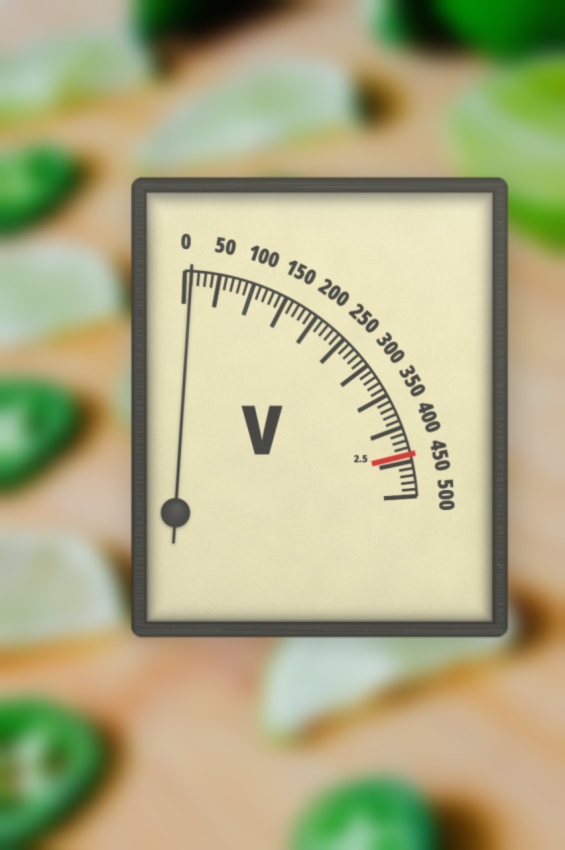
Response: 10 (V)
